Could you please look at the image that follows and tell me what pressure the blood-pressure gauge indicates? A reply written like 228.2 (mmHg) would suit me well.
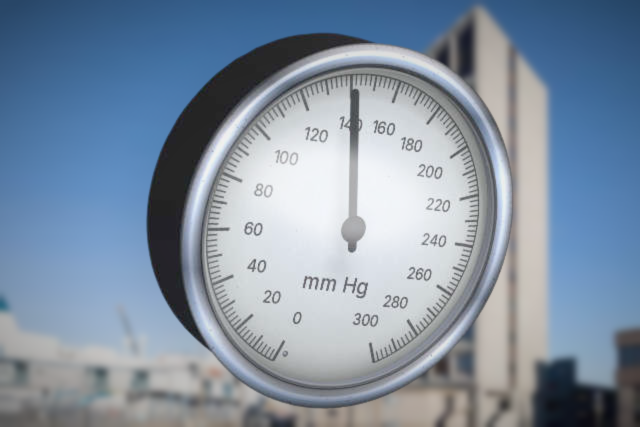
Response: 140 (mmHg)
